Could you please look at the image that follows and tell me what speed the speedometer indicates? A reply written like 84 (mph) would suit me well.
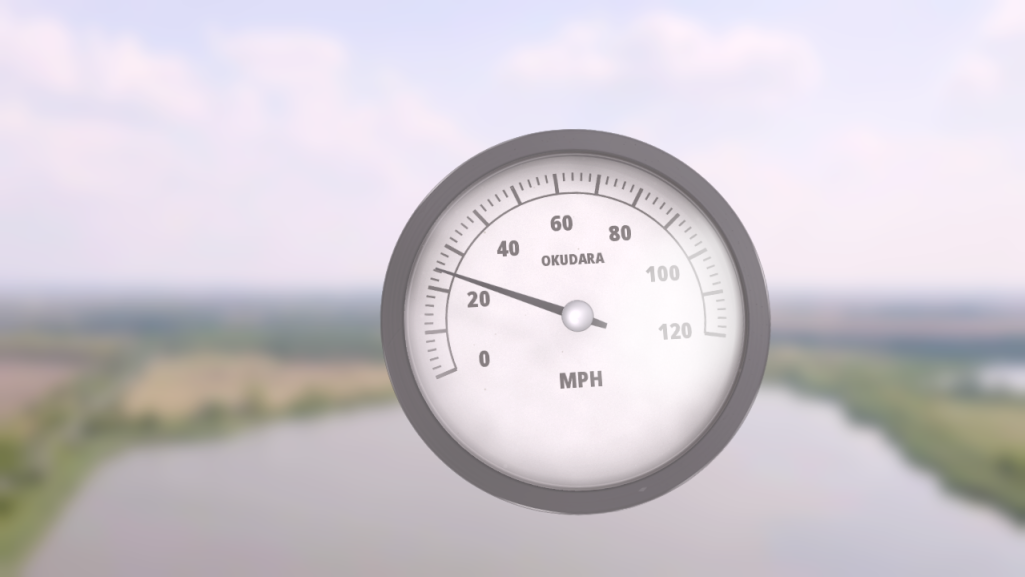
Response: 24 (mph)
